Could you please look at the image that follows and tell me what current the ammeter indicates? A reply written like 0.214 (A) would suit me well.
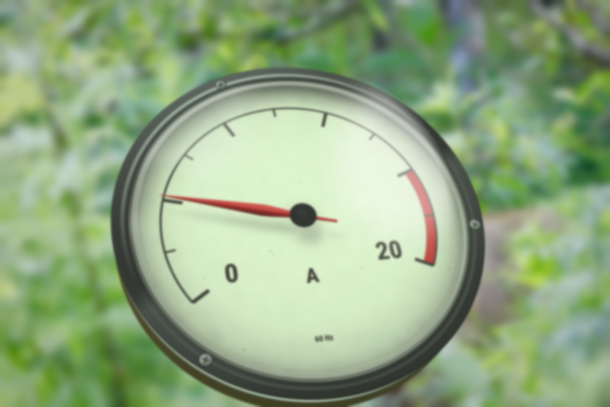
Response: 4 (A)
